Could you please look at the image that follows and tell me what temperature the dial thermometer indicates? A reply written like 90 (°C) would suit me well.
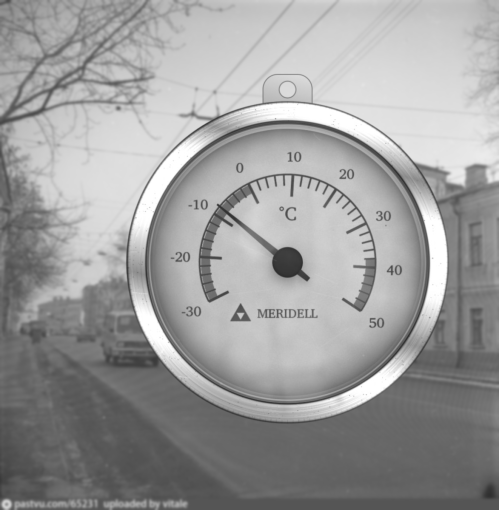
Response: -8 (°C)
